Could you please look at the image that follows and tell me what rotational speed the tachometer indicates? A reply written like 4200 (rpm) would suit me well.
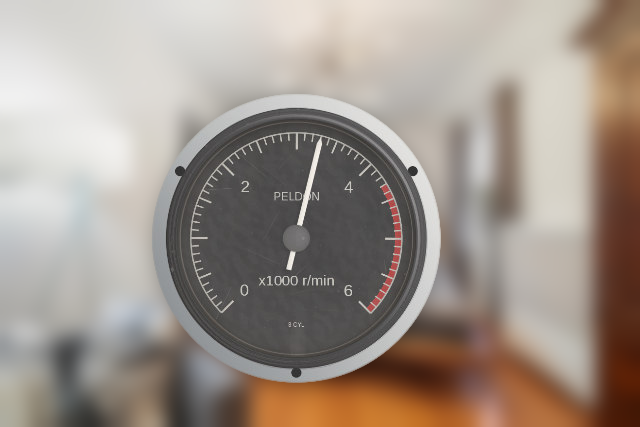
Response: 3300 (rpm)
